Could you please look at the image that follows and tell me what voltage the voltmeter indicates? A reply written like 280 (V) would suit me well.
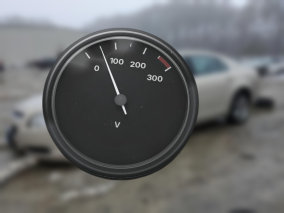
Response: 50 (V)
